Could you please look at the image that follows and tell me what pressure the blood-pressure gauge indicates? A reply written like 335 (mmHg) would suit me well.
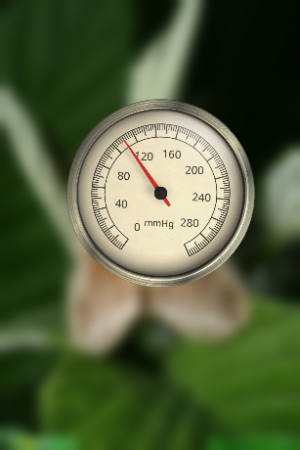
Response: 110 (mmHg)
